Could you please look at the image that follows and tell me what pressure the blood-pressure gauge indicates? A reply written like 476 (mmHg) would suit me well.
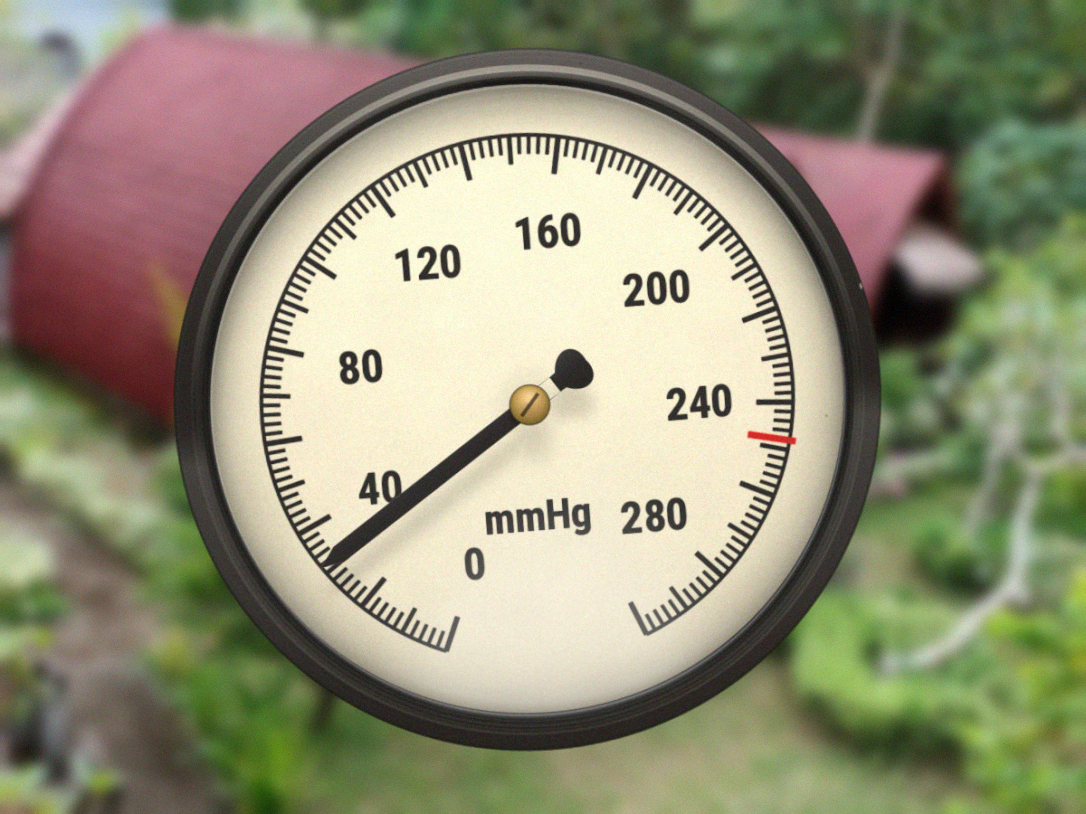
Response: 32 (mmHg)
